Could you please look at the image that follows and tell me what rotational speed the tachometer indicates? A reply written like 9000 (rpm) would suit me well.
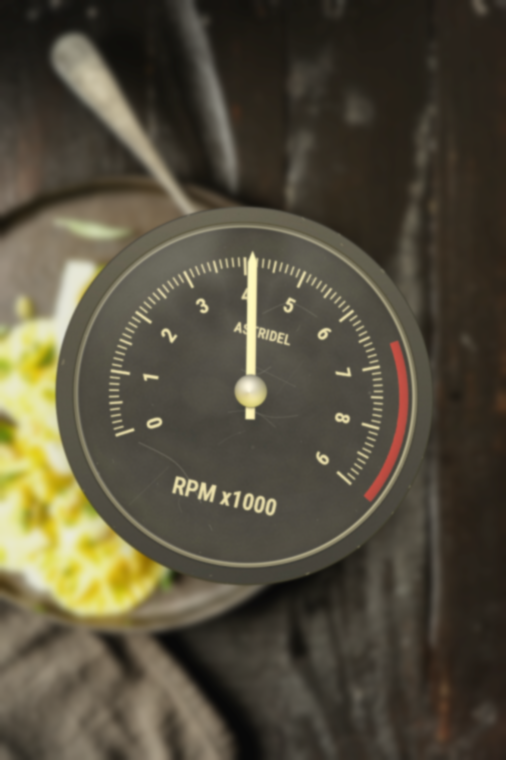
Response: 4100 (rpm)
